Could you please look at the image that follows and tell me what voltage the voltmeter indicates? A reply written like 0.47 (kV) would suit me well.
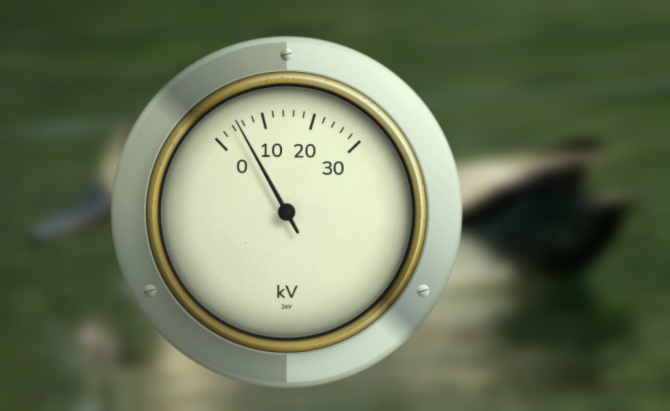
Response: 5 (kV)
